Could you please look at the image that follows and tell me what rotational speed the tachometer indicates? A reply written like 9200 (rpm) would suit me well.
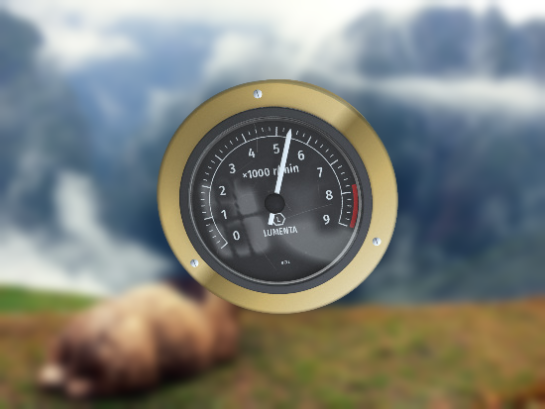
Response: 5400 (rpm)
